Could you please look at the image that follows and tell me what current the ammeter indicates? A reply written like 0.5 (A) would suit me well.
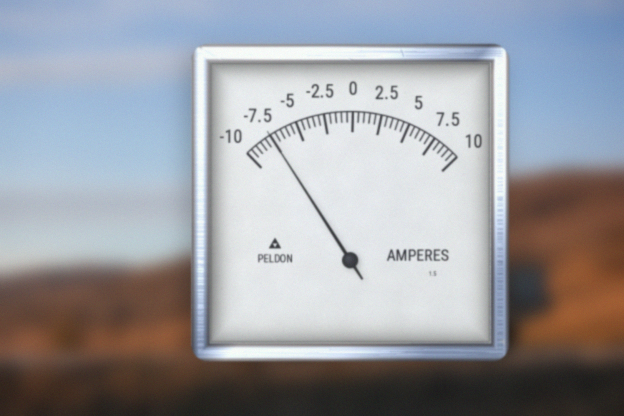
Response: -7.5 (A)
